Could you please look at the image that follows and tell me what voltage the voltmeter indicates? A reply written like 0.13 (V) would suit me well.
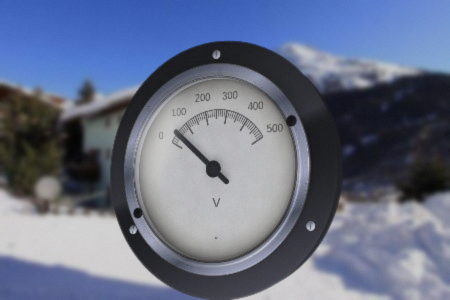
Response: 50 (V)
